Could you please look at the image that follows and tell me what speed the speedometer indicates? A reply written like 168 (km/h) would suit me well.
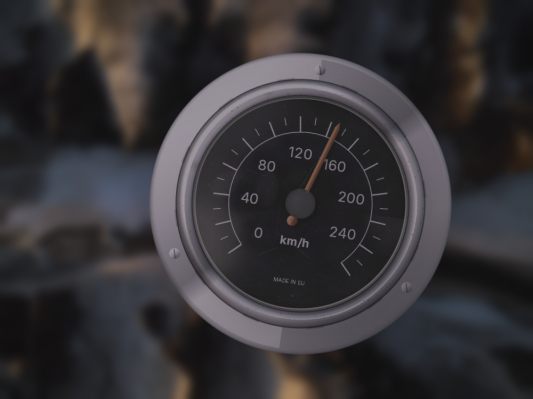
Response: 145 (km/h)
